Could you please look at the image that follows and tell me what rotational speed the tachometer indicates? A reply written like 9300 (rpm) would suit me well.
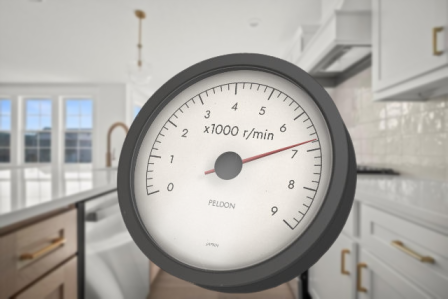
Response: 6800 (rpm)
